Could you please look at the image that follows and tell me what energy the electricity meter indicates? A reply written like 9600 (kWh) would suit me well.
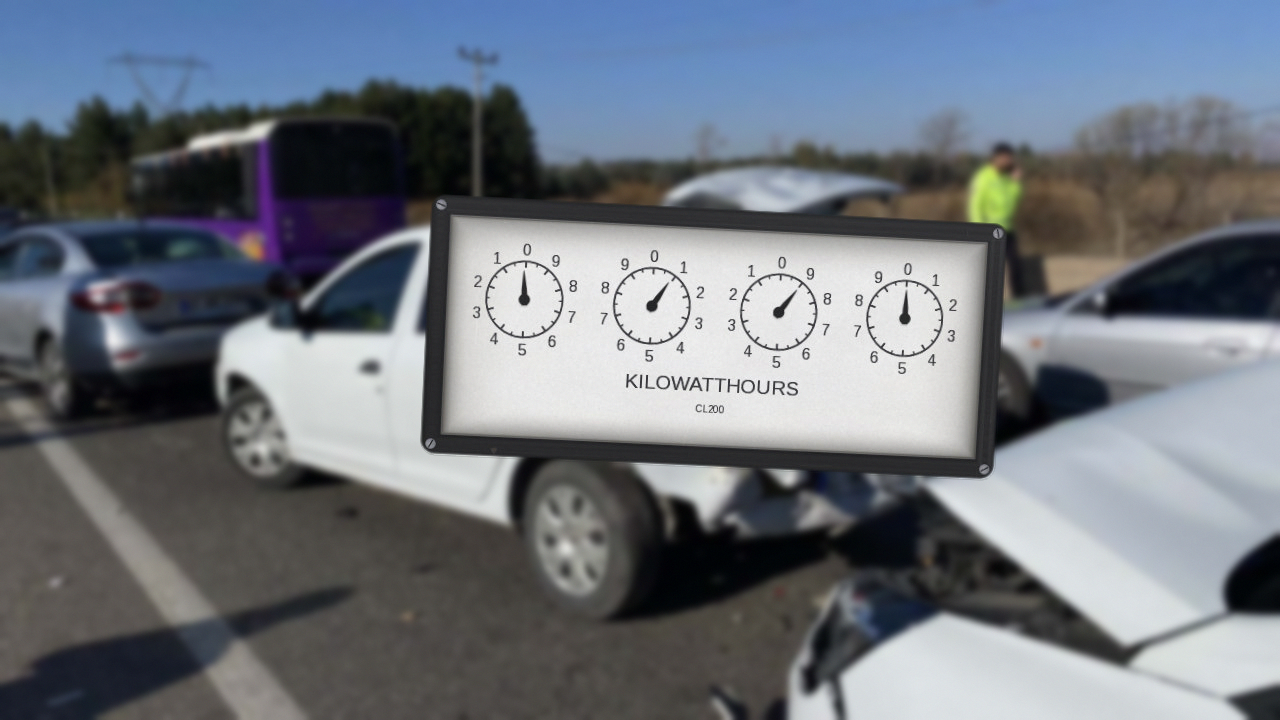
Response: 90 (kWh)
